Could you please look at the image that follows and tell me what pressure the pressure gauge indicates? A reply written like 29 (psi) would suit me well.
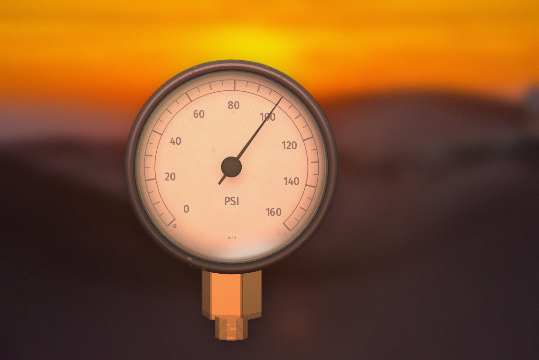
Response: 100 (psi)
